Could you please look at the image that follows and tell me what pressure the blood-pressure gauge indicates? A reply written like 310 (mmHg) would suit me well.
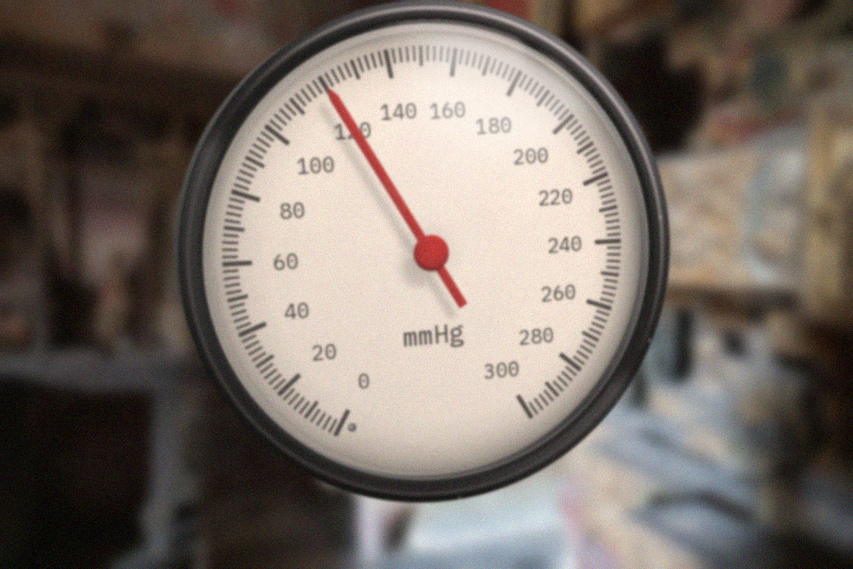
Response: 120 (mmHg)
